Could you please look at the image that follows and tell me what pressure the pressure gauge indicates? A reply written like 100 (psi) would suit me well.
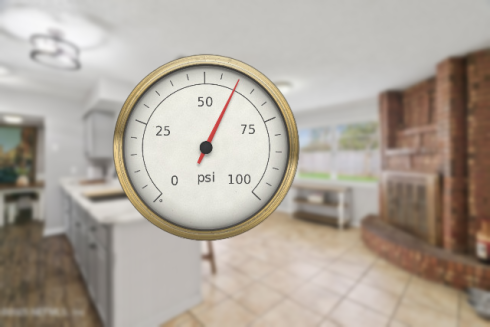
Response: 60 (psi)
